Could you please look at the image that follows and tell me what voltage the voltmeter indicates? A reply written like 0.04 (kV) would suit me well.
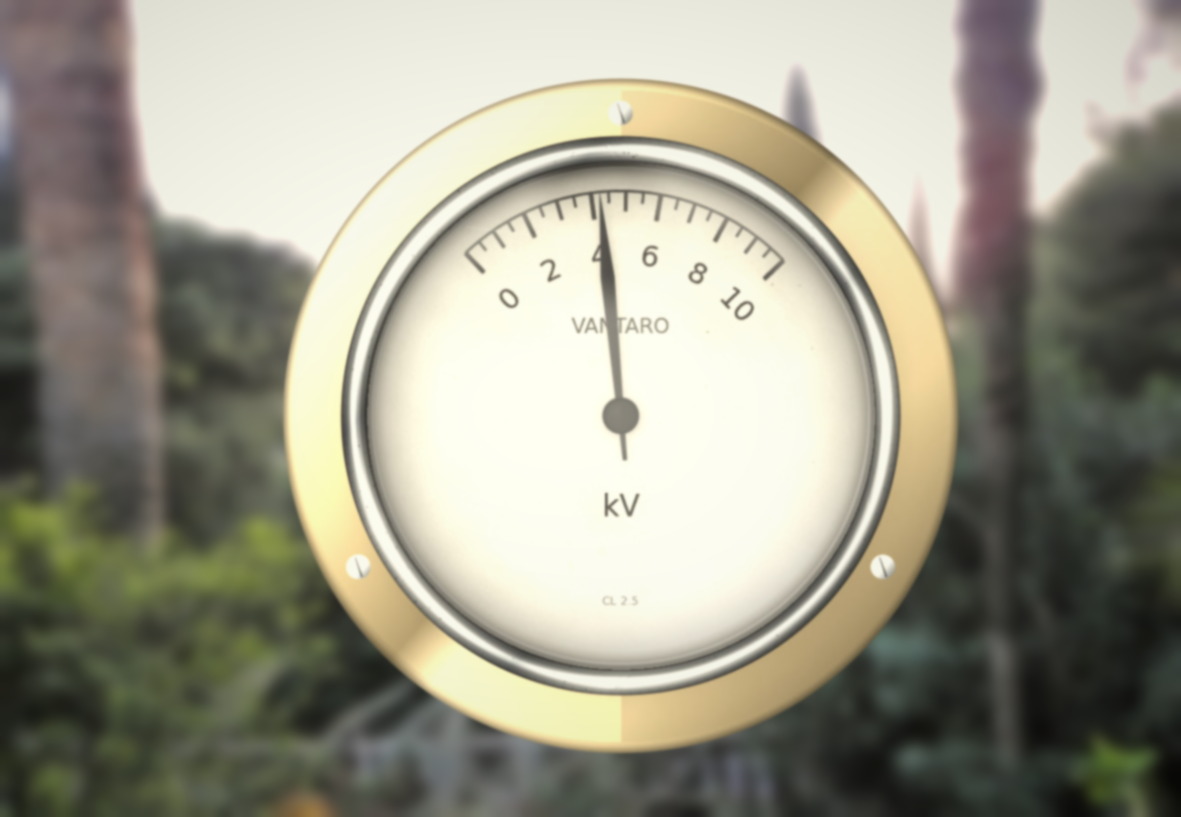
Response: 4.25 (kV)
